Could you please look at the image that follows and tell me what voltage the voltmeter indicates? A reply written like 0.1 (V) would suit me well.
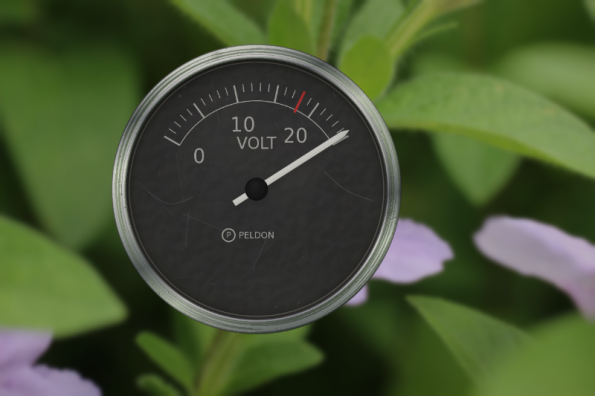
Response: 24.5 (V)
